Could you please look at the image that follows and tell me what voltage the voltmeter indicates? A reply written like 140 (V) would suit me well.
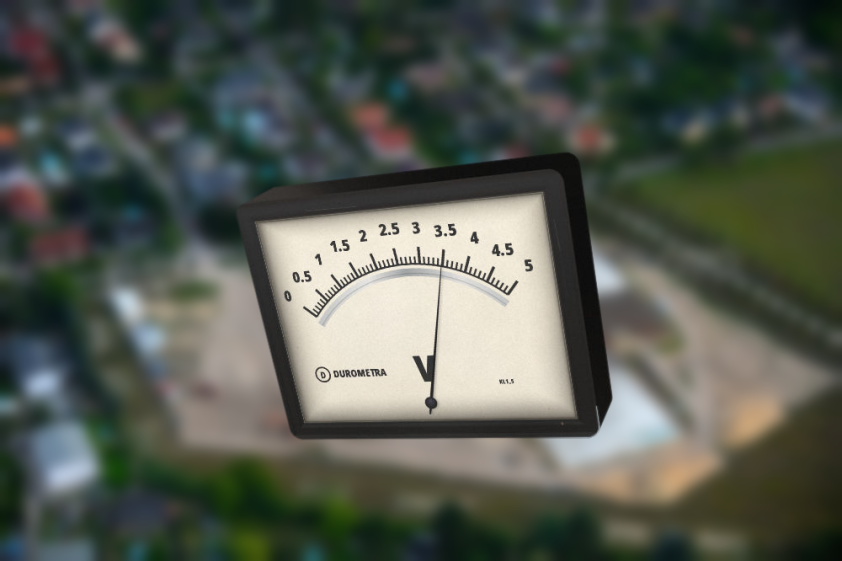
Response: 3.5 (V)
